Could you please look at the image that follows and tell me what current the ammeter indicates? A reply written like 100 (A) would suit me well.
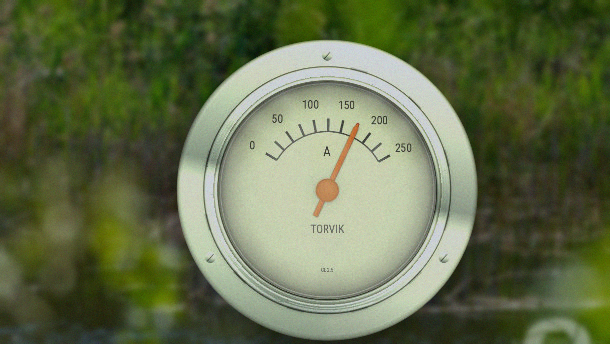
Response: 175 (A)
